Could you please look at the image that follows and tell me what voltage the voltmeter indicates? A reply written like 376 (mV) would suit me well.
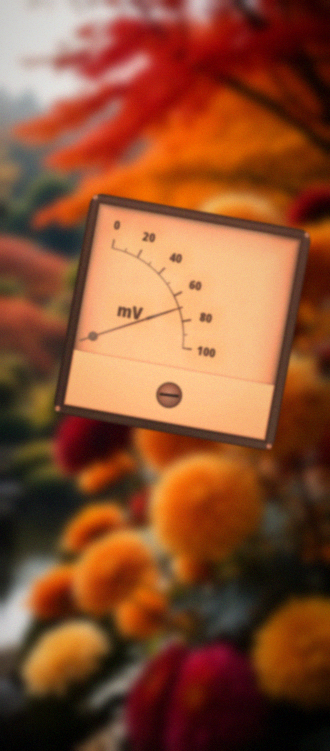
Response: 70 (mV)
